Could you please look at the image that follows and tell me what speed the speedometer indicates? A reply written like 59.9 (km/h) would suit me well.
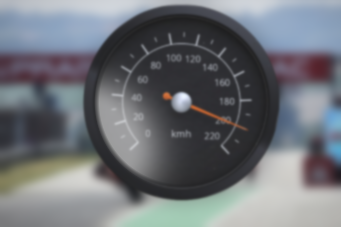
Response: 200 (km/h)
